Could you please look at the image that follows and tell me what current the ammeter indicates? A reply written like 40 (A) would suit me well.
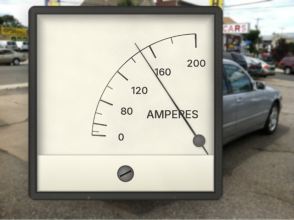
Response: 150 (A)
